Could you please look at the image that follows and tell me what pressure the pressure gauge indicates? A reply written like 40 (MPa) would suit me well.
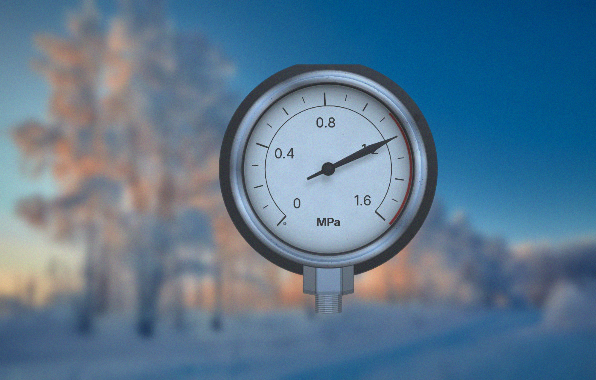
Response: 1.2 (MPa)
